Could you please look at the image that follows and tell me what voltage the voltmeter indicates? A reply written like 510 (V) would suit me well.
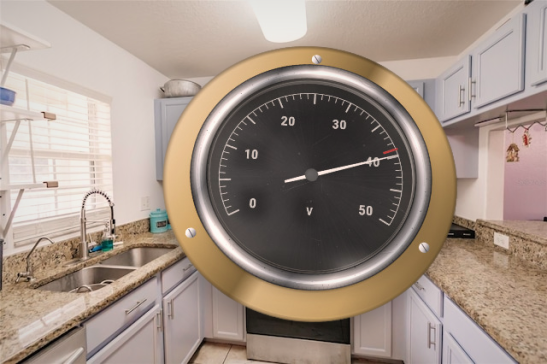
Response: 40 (V)
